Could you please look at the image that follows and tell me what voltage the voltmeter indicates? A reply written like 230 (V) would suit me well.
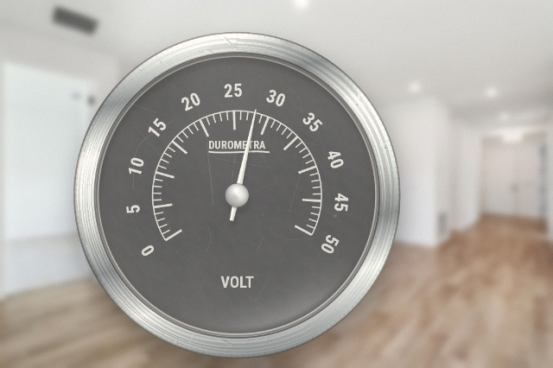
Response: 28 (V)
